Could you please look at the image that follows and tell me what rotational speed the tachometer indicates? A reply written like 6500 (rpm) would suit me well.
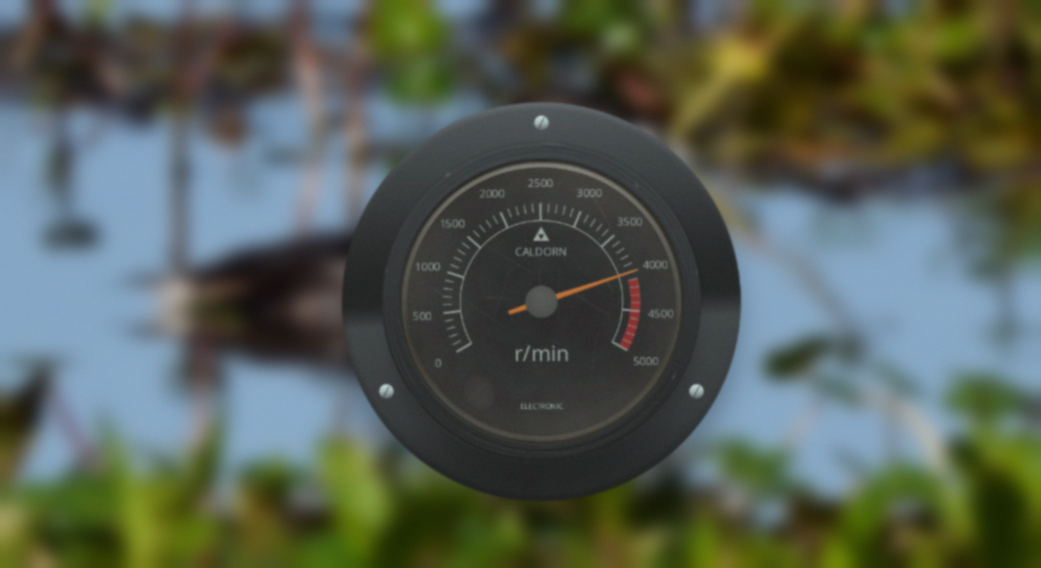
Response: 4000 (rpm)
